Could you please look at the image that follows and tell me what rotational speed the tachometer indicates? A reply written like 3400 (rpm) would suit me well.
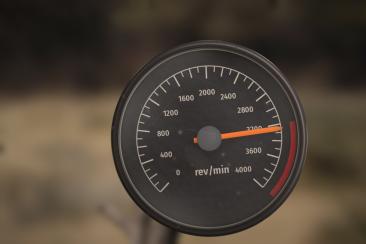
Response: 3250 (rpm)
